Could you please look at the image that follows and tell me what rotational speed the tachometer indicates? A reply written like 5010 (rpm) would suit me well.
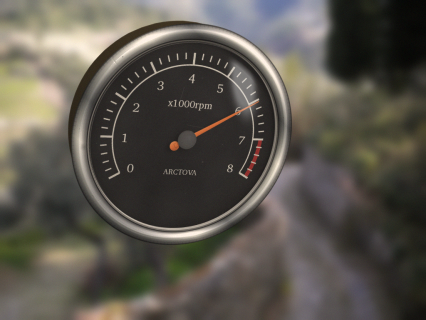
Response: 6000 (rpm)
